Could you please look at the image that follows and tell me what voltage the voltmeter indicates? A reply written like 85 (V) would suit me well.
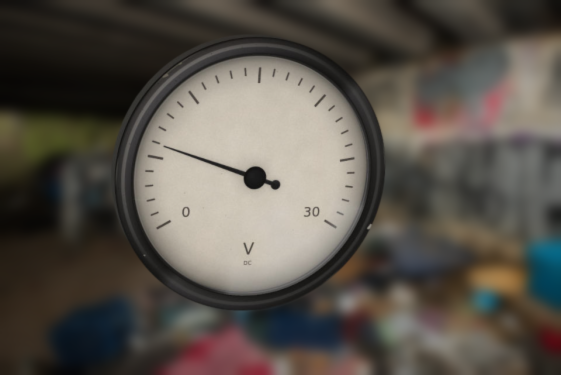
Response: 6 (V)
